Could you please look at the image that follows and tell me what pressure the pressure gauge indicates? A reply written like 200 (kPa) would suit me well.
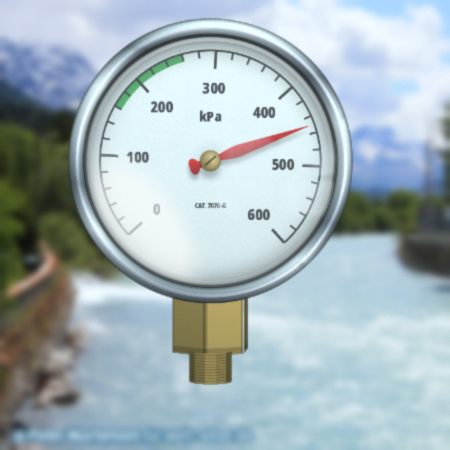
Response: 450 (kPa)
